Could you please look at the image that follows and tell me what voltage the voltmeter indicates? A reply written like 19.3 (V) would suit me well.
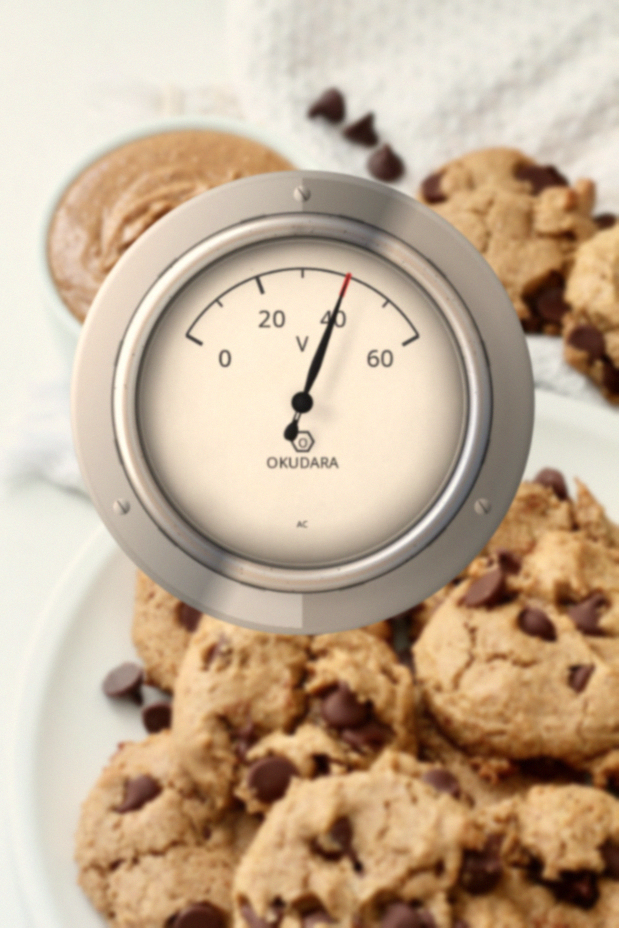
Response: 40 (V)
